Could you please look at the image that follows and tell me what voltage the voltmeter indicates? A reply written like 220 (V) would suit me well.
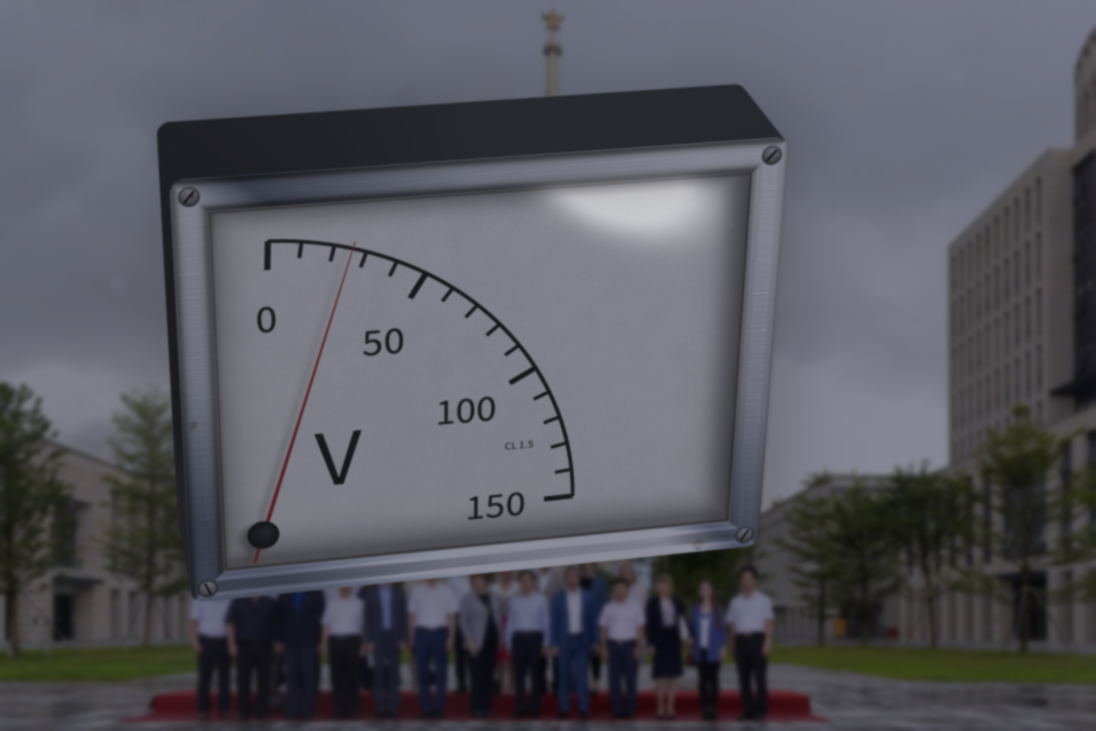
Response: 25 (V)
